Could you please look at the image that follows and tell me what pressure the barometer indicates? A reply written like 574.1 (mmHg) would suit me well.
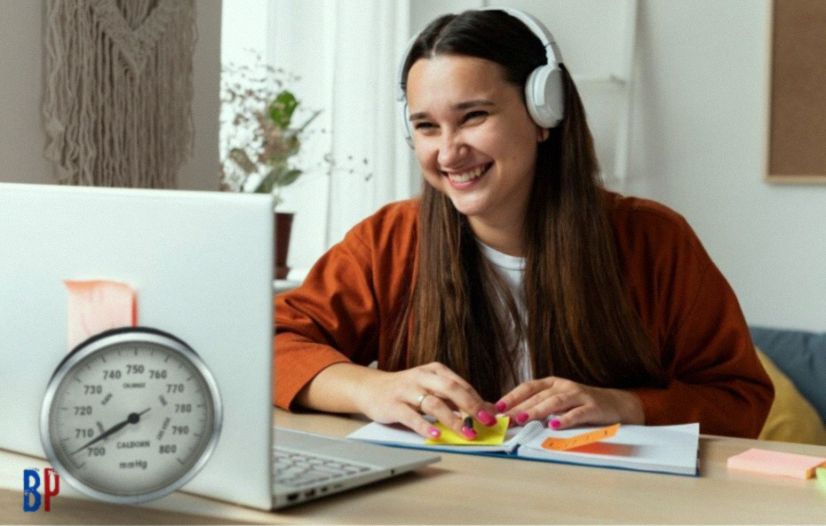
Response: 705 (mmHg)
